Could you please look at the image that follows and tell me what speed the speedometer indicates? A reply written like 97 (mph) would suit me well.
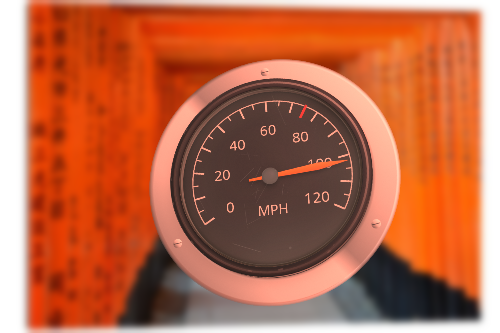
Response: 102.5 (mph)
